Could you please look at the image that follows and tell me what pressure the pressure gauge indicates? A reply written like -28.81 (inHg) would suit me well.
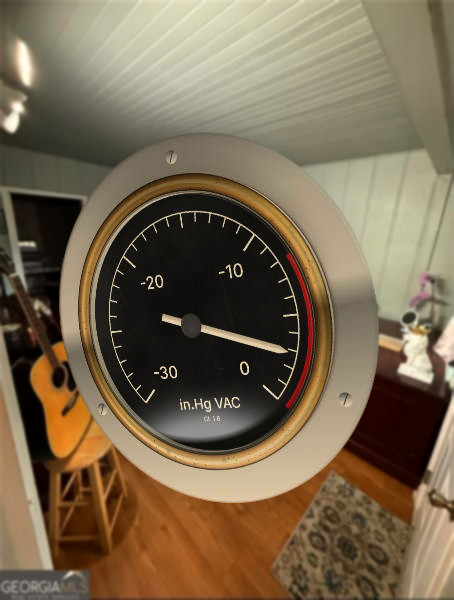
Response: -3 (inHg)
